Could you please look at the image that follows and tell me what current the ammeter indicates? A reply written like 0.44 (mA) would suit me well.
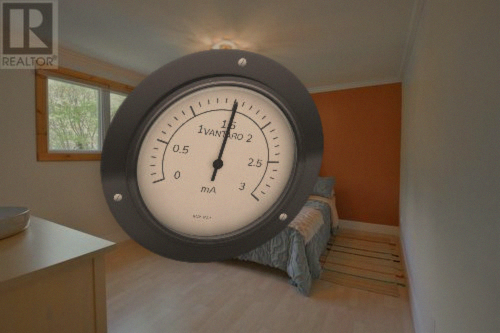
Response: 1.5 (mA)
